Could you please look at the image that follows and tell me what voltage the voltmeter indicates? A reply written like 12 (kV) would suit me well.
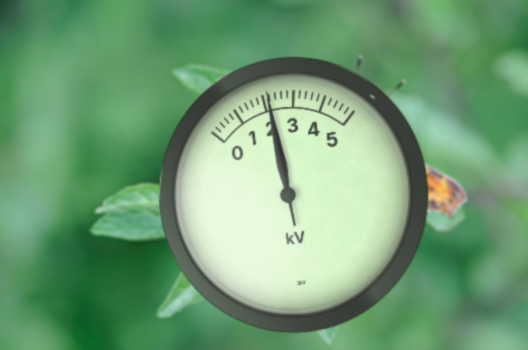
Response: 2.2 (kV)
